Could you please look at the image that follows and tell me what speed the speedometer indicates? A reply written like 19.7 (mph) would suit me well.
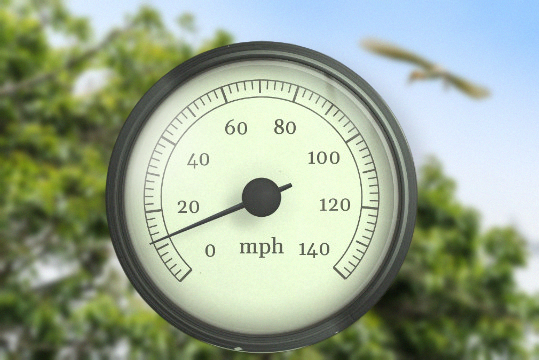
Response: 12 (mph)
